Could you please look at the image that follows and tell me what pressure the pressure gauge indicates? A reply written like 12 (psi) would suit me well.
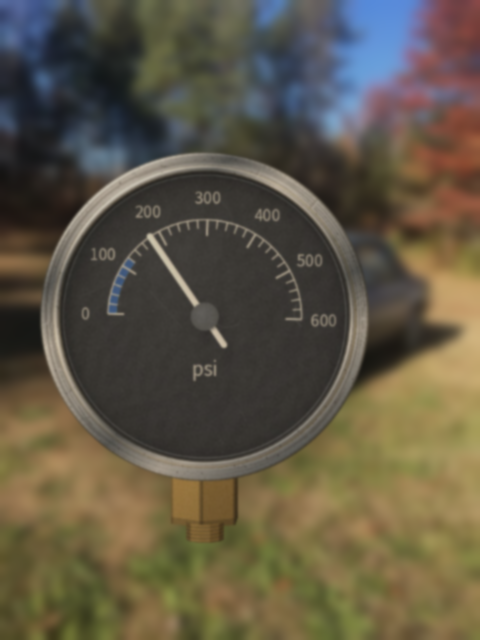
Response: 180 (psi)
